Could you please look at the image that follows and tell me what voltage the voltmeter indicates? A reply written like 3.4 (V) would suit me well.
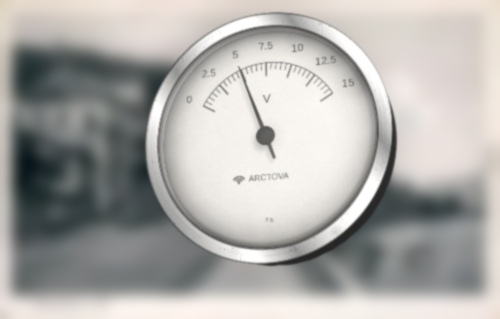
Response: 5 (V)
